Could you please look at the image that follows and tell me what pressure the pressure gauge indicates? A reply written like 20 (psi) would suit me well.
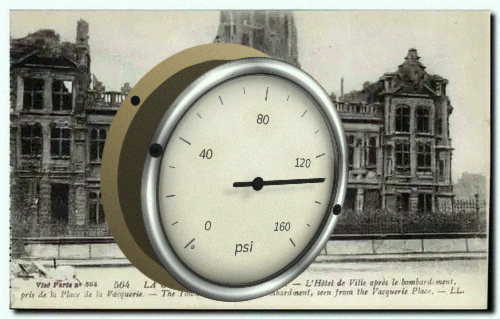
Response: 130 (psi)
